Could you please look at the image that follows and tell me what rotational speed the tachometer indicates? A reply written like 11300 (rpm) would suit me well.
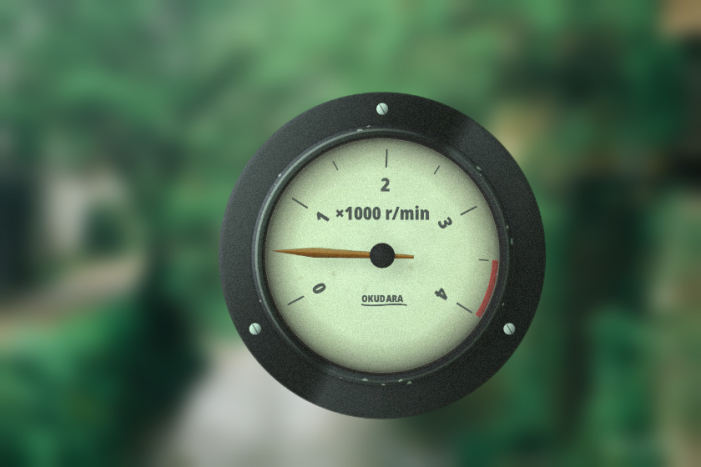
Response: 500 (rpm)
